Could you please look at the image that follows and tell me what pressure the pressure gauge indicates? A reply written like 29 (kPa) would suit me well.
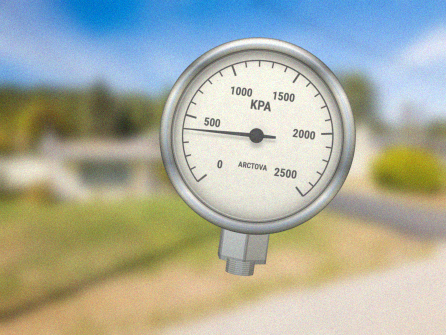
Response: 400 (kPa)
